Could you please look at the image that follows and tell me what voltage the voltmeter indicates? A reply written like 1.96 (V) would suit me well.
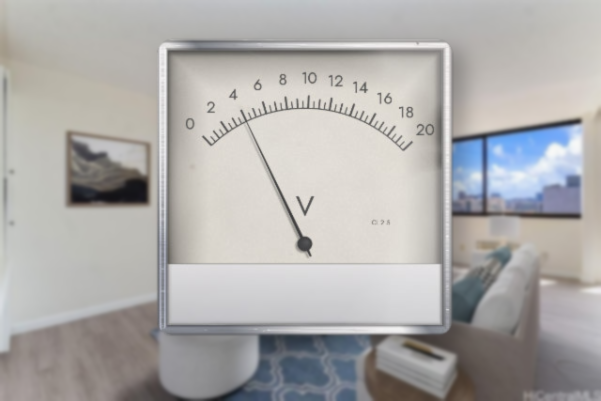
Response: 4 (V)
